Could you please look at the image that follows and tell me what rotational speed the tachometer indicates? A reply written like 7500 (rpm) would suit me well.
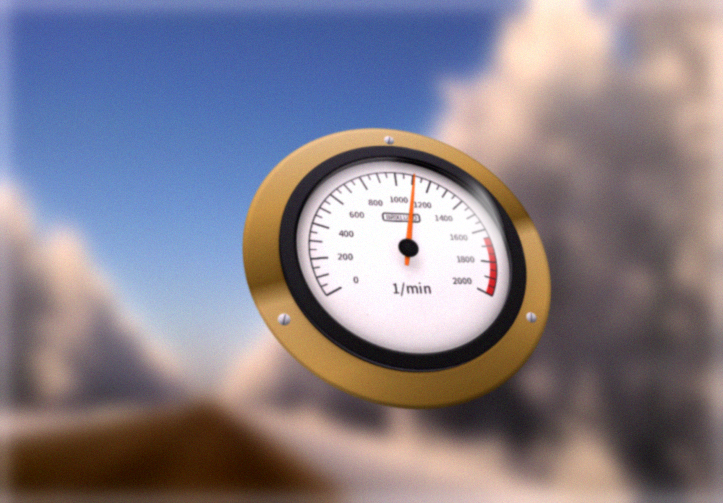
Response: 1100 (rpm)
